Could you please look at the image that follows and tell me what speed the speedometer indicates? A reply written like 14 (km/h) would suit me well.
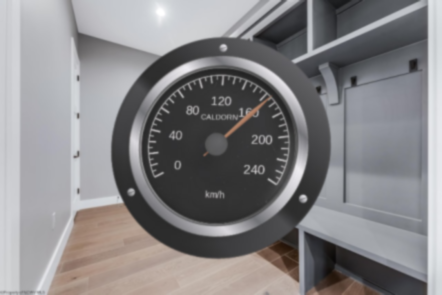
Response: 165 (km/h)
